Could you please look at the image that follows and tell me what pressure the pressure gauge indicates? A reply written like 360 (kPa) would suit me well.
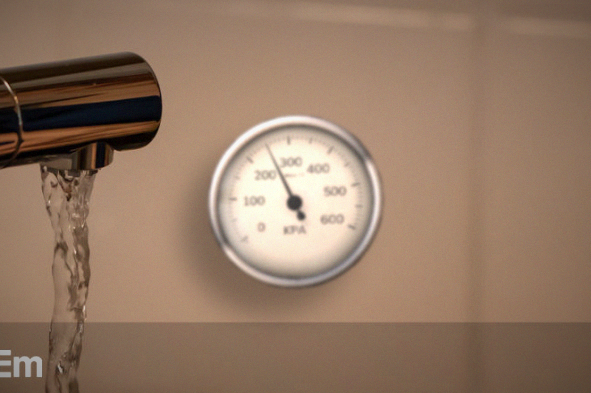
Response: 250 (kPa)
